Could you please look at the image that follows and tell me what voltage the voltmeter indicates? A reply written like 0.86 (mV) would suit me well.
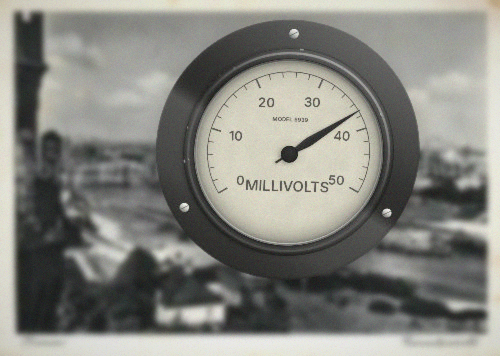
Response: 37 (mV)
